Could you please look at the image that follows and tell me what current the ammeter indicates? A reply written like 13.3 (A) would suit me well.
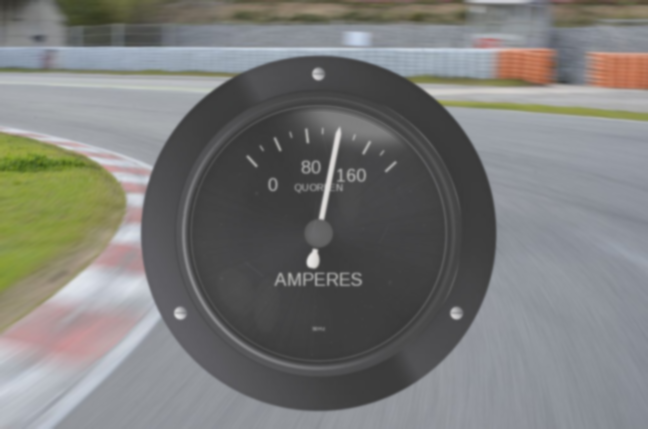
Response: 120 (A)
